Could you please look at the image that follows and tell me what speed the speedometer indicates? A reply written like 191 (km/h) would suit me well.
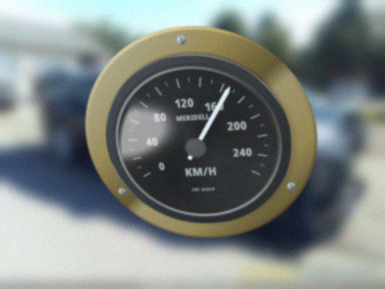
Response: 165 (km/h)
